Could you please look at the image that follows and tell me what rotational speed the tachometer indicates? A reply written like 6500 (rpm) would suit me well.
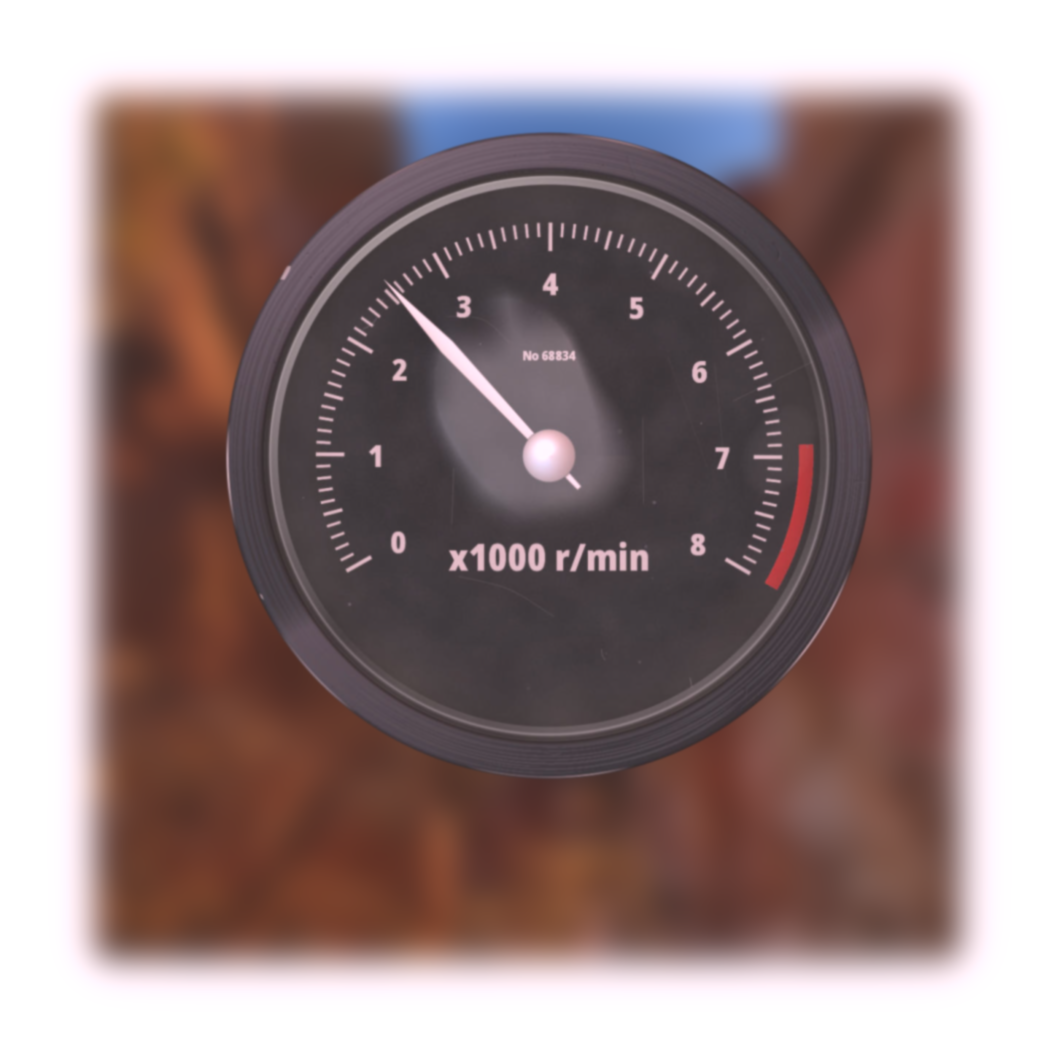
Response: 2550 (rpm)
